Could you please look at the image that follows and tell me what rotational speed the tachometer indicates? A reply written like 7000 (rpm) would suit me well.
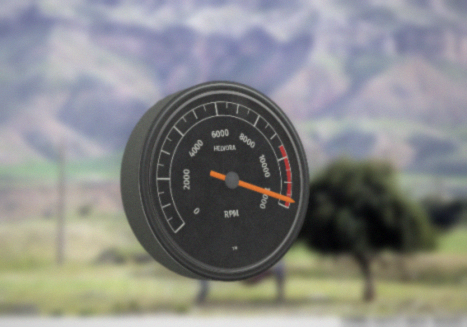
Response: 11750 (rpm)
